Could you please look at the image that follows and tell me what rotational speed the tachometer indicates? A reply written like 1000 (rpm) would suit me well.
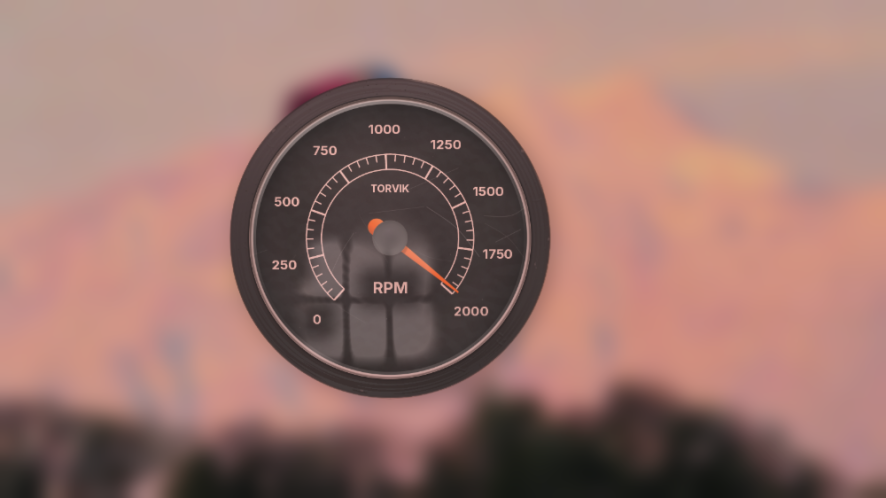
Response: 1975 (rpm)
